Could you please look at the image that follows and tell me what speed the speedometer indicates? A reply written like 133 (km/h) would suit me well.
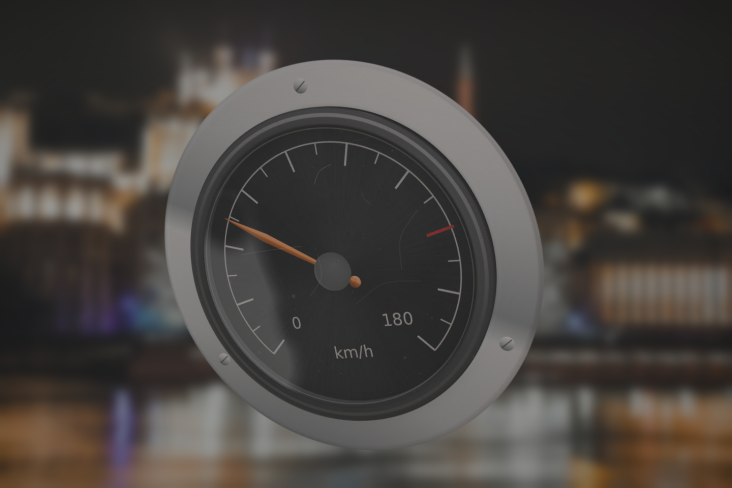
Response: 50 (km/h)
